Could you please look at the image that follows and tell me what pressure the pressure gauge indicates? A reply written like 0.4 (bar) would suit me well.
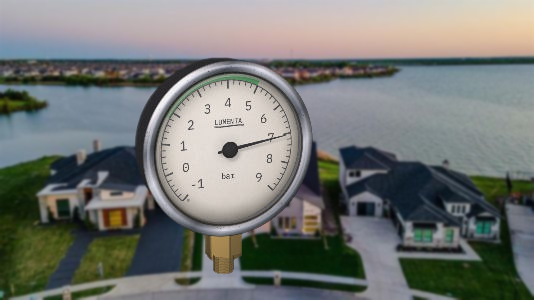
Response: 7 (bar)
